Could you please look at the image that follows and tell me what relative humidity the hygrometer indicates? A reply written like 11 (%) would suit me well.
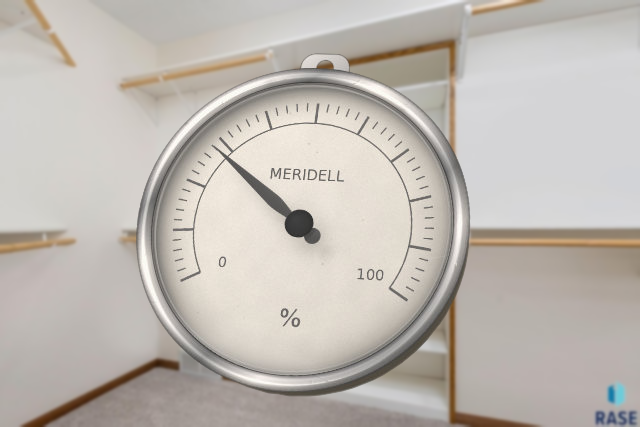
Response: 28 (%)
